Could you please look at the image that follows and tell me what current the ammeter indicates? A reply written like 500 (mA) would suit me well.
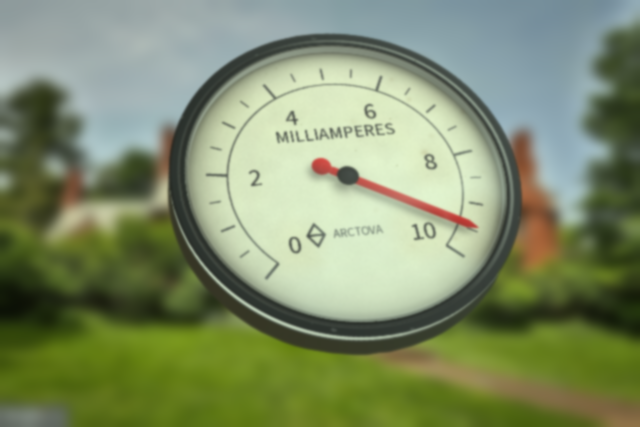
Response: 9.5 (mA)
